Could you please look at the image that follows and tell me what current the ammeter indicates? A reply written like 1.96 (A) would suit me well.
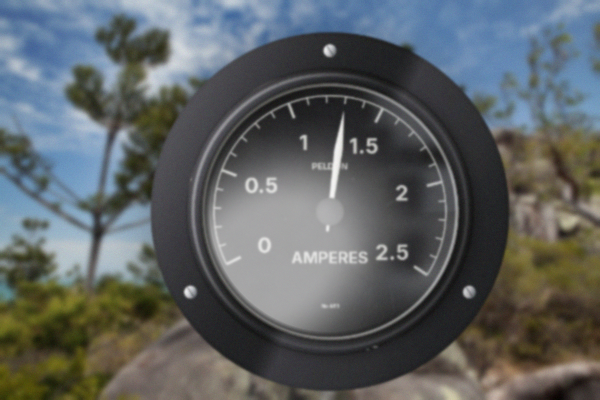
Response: 1.3 (A)
